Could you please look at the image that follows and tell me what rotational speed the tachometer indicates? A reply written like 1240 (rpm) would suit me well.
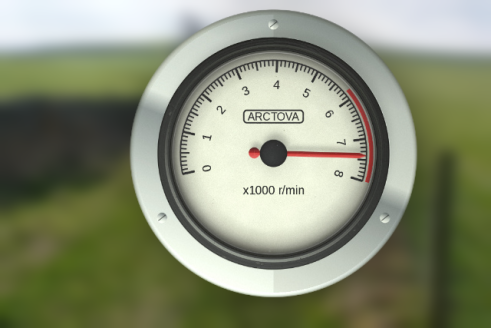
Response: 7400 (rpm)
